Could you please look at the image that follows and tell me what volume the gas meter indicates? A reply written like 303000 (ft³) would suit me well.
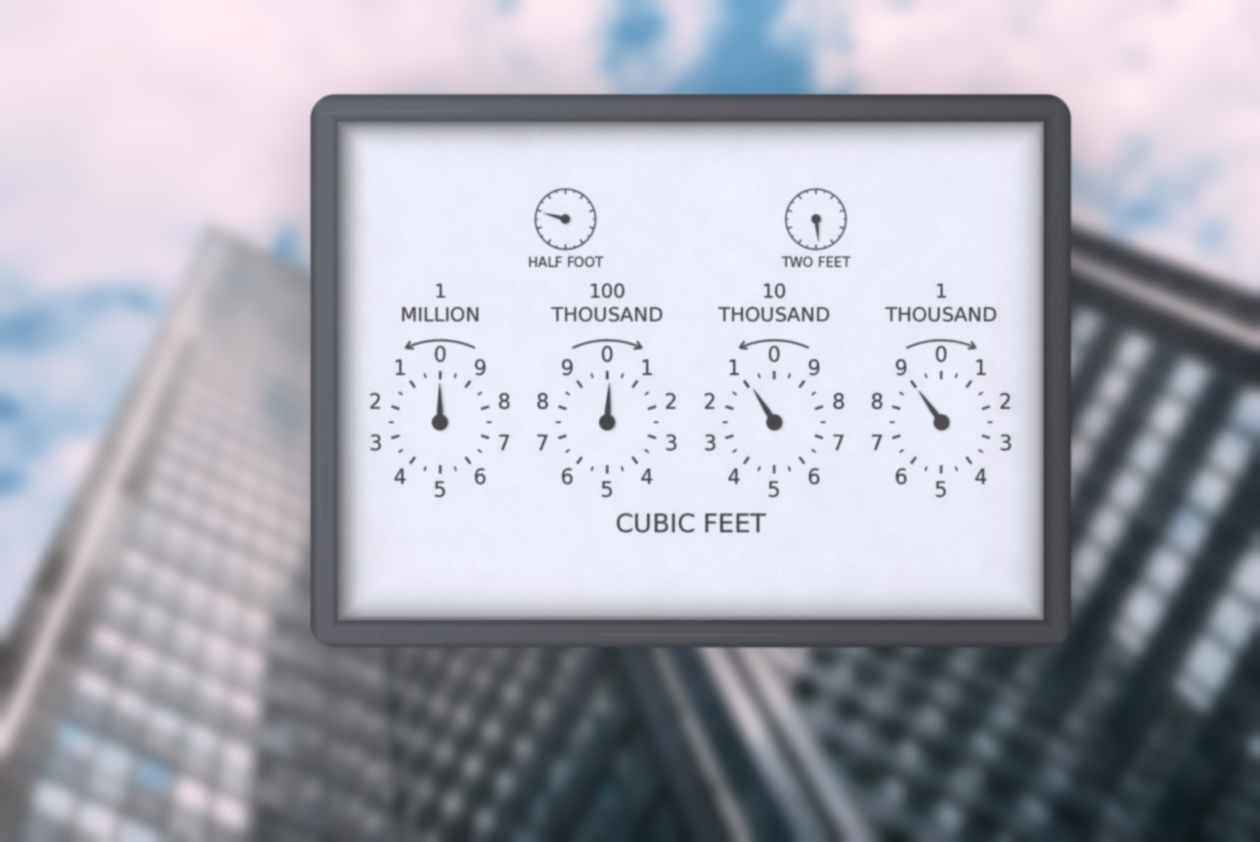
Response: 900 (ft³)
